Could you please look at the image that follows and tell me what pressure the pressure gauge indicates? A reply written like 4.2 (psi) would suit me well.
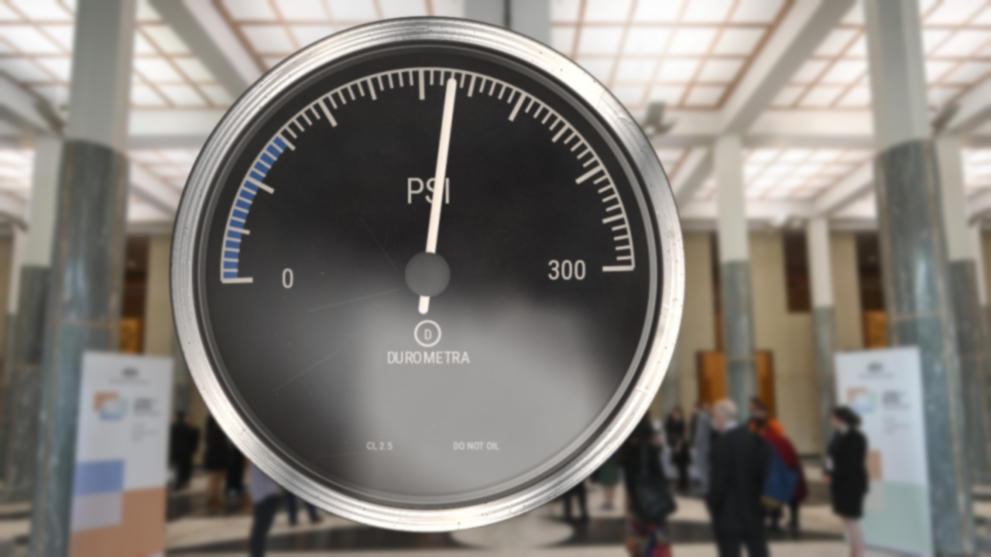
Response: 165 (psi)
